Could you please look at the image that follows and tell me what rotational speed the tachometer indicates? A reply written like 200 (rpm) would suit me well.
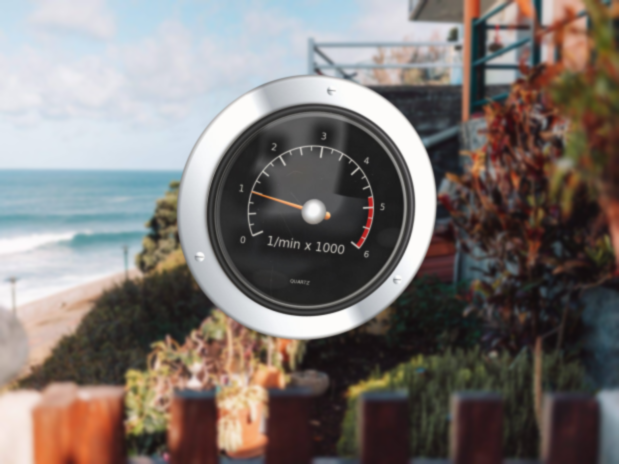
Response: 1000 (rpm)
